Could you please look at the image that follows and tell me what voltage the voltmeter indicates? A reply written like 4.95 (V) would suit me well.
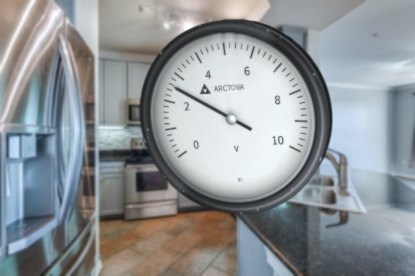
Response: 2.6 (V)
